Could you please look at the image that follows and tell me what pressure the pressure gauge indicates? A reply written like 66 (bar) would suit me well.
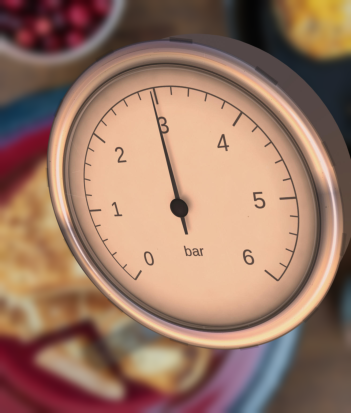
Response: 3 (bar)
